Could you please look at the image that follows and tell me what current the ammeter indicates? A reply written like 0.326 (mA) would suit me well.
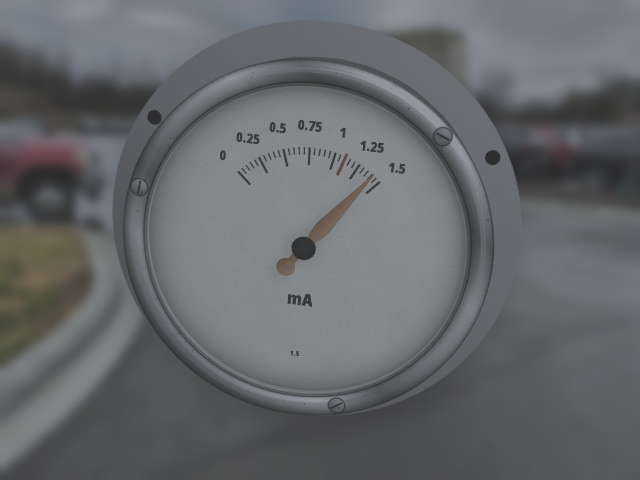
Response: 1.4 (mA)
